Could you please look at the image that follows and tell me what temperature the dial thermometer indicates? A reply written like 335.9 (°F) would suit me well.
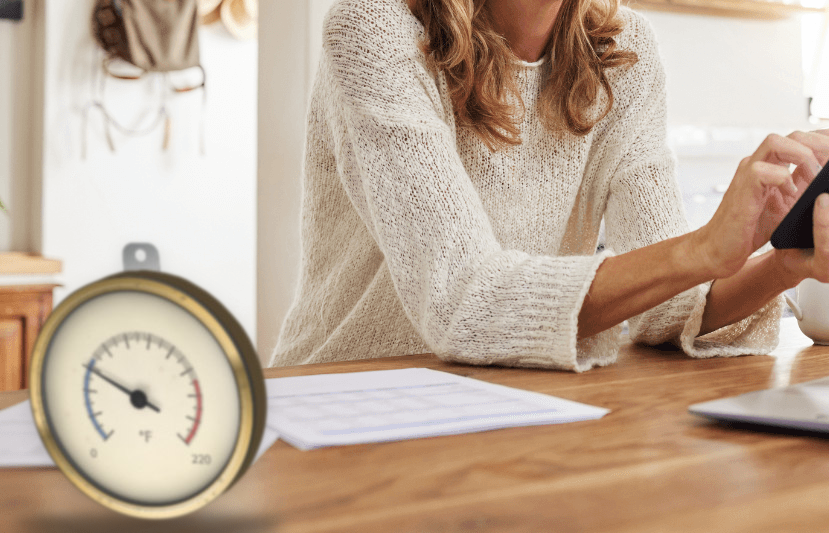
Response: 60 (°F)
